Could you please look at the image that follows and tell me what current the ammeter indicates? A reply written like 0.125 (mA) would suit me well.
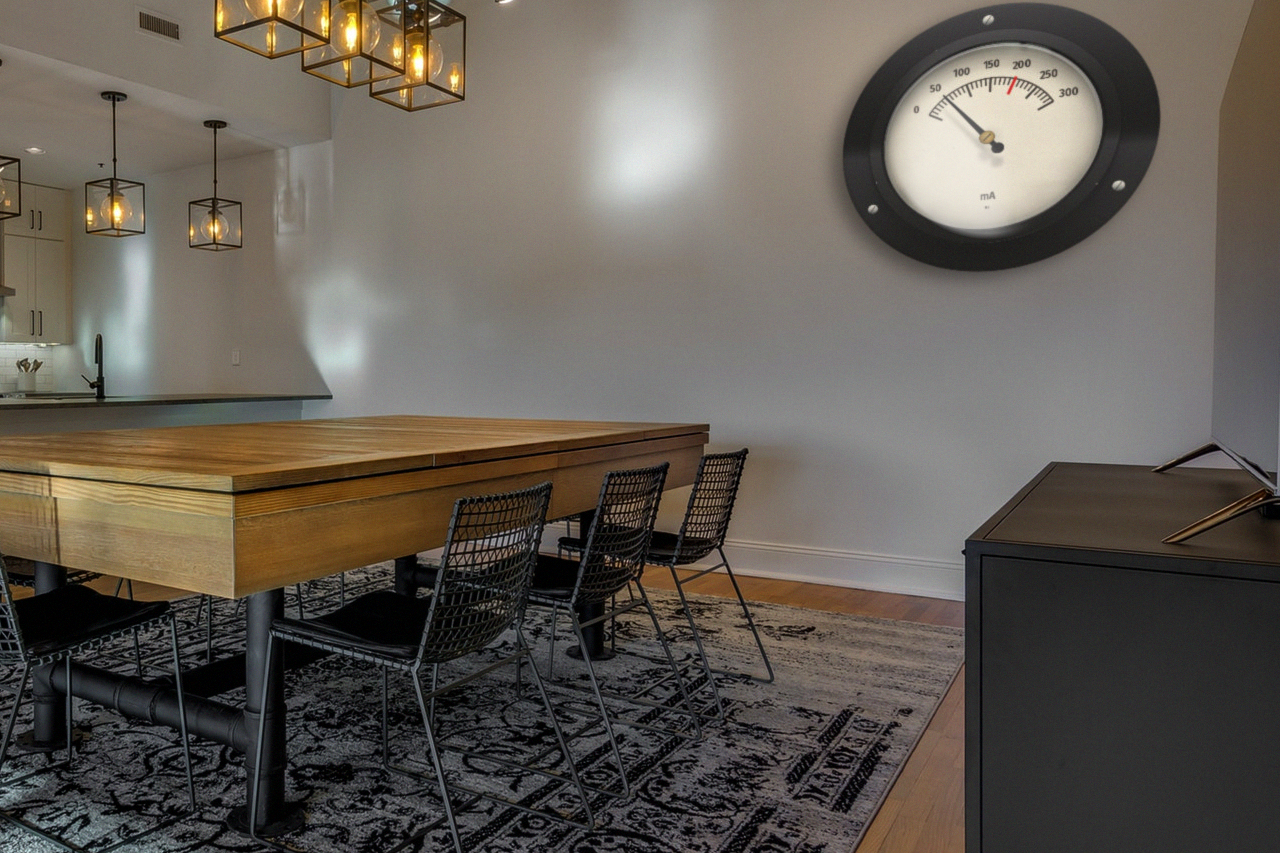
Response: 50 (mA)
